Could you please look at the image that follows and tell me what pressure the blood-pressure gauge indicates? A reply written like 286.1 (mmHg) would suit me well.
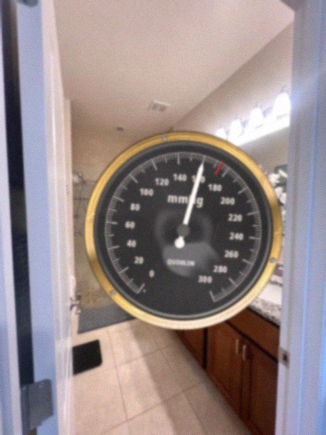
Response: 160 (mmHg)
